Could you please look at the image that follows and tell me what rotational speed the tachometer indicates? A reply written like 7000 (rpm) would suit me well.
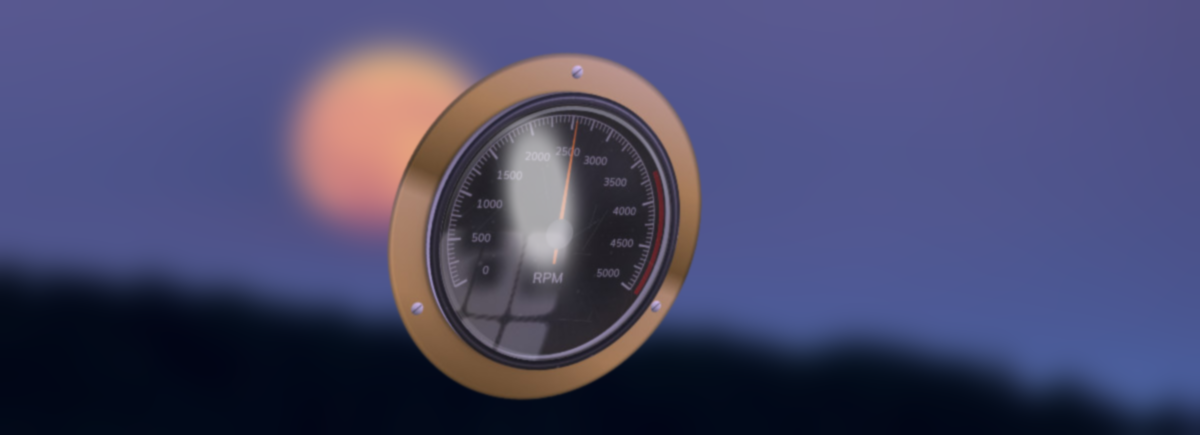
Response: 2500 (rpm)
